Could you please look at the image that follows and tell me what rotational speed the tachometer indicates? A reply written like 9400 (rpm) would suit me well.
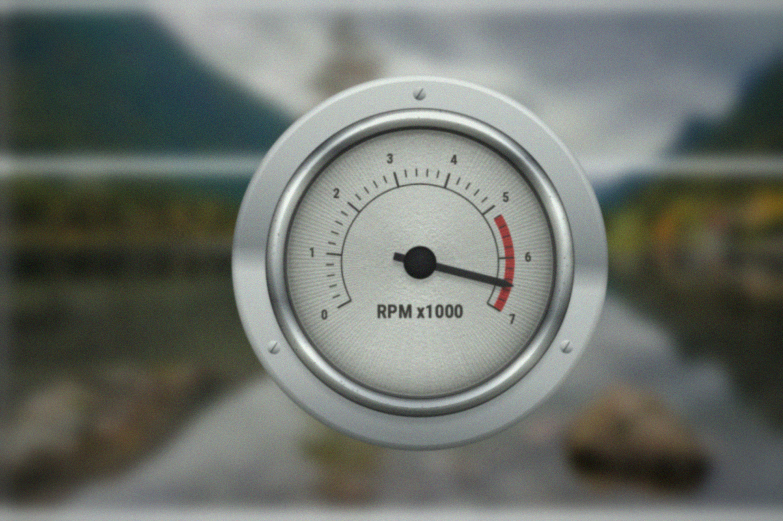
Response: 6500 (rpm)
